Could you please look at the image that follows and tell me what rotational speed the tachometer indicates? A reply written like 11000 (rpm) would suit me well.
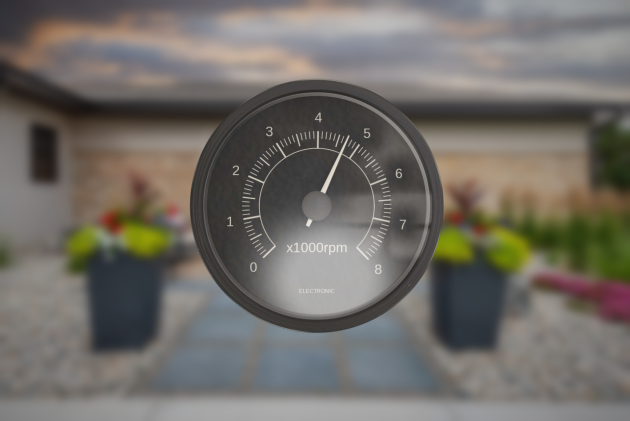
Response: 4700 (rpm)
